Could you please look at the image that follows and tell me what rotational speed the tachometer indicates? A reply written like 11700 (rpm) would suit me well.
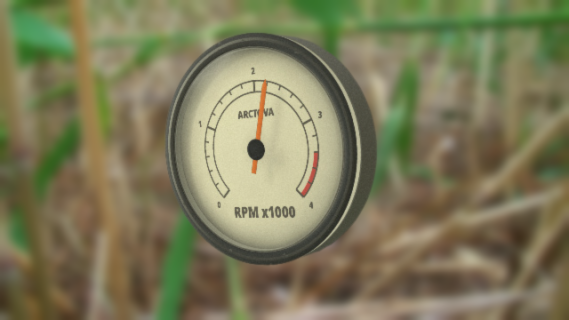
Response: 2200 (rpm)
